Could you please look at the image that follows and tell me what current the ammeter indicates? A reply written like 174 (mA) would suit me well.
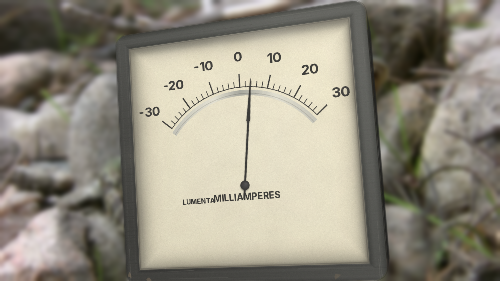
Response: 4 (mA)
